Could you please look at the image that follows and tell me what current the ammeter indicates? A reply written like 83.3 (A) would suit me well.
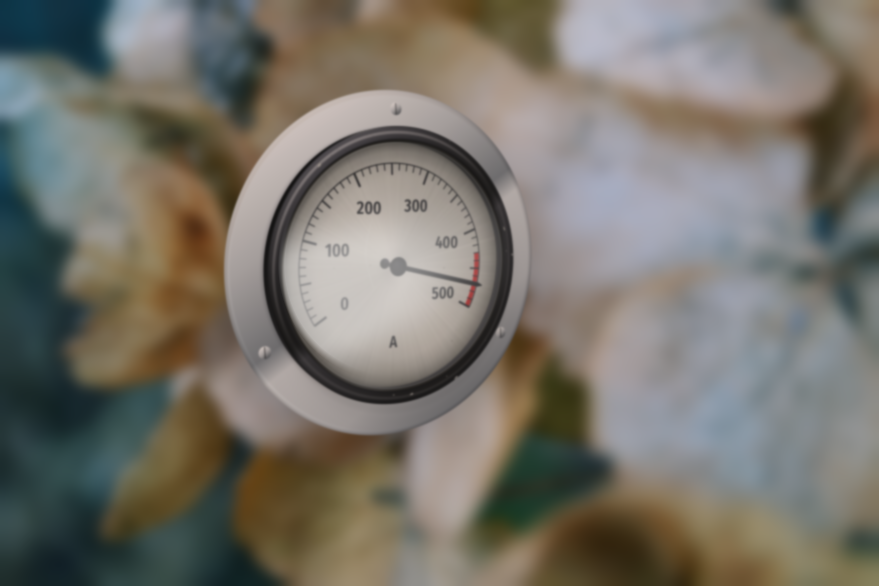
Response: 470 (A)
